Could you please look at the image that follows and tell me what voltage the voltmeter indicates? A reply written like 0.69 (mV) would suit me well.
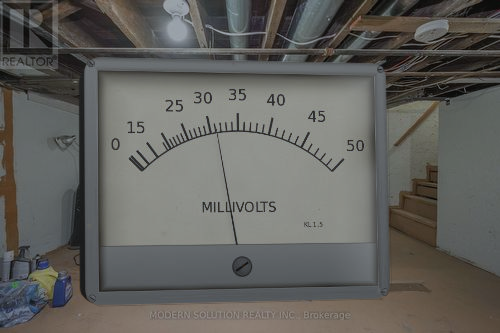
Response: 31 (mV)
